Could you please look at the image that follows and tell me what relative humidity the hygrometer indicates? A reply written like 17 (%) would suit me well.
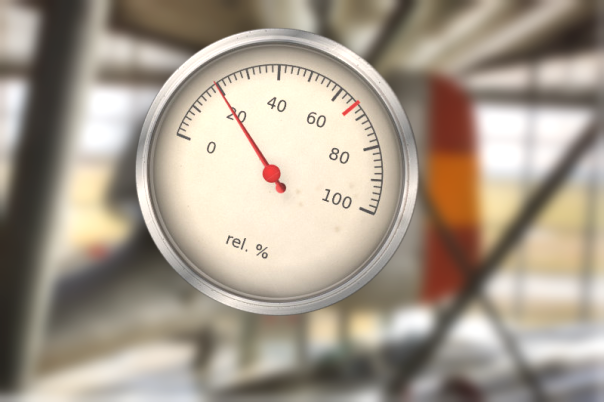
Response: 20 (%)
